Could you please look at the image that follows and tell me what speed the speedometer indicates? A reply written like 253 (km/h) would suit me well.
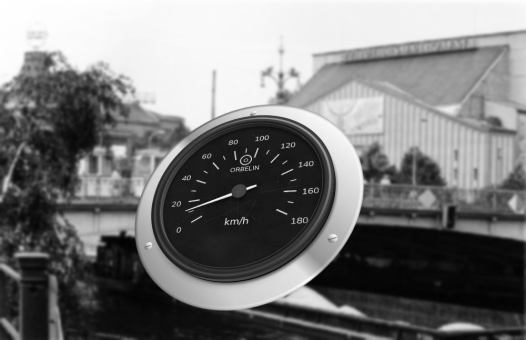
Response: 10 (km/h)
